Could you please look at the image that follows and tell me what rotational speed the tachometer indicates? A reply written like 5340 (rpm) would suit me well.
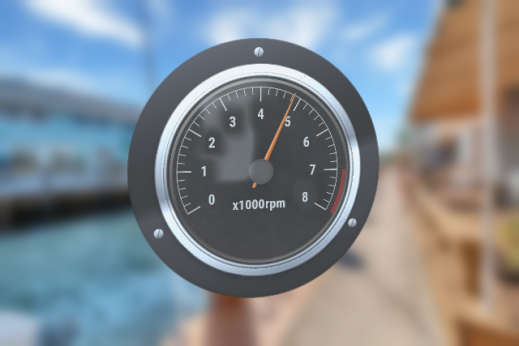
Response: 4800 (rpm)
